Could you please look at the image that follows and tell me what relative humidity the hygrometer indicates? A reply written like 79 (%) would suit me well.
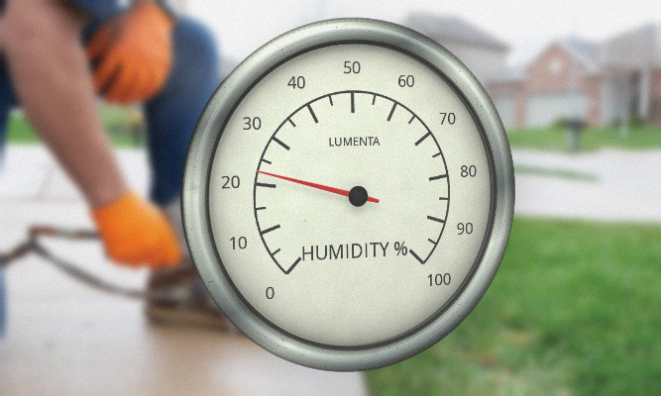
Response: 22.5 (%)
